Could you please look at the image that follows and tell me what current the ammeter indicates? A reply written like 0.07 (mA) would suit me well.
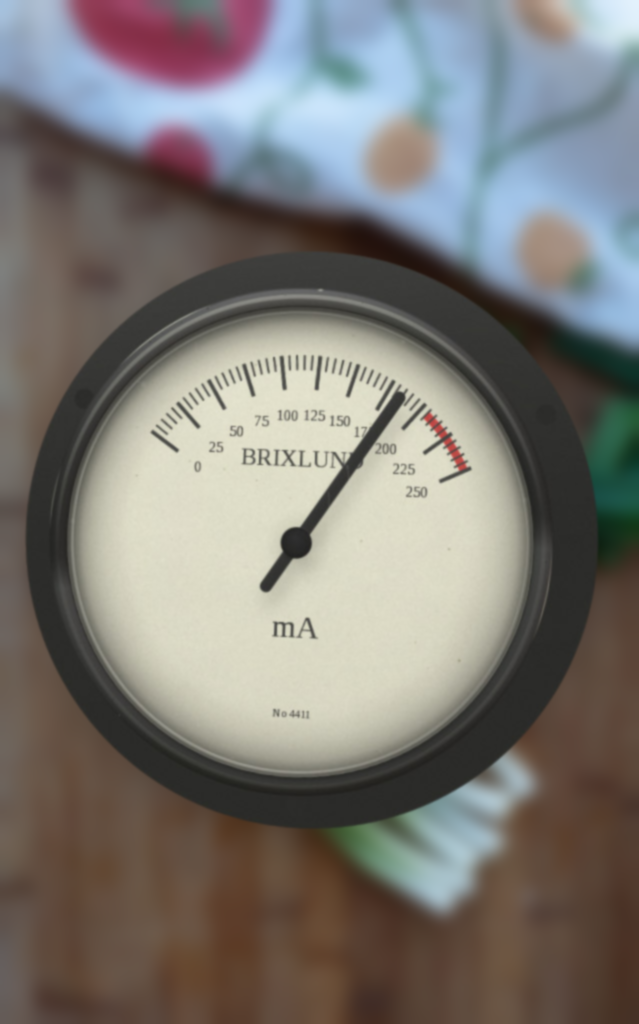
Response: 185 (mA)
